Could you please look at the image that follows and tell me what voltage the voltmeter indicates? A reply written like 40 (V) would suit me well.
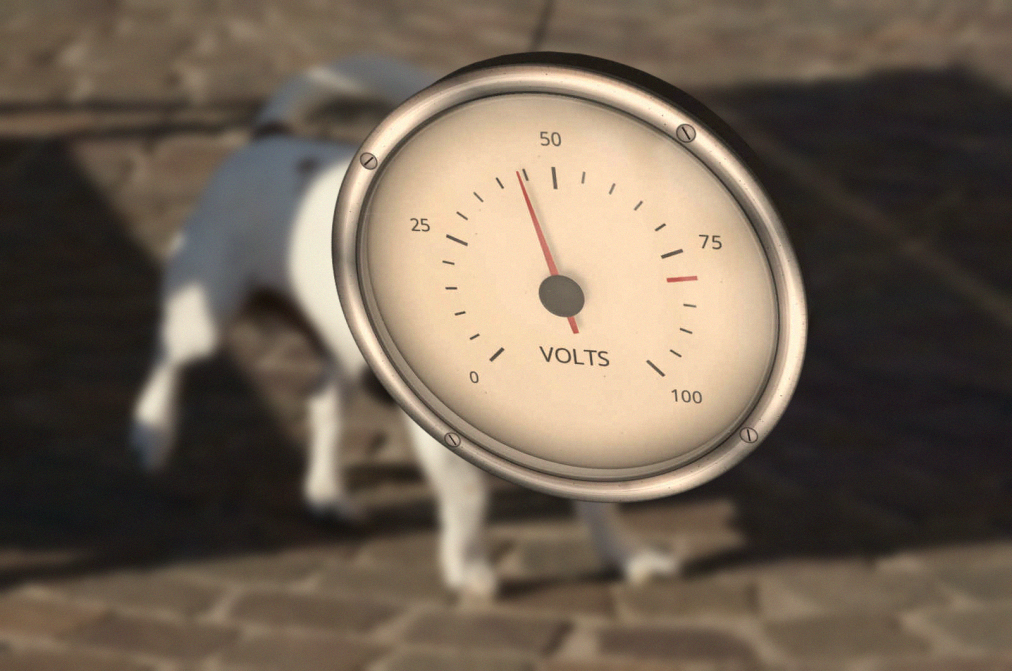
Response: 45 (V)
